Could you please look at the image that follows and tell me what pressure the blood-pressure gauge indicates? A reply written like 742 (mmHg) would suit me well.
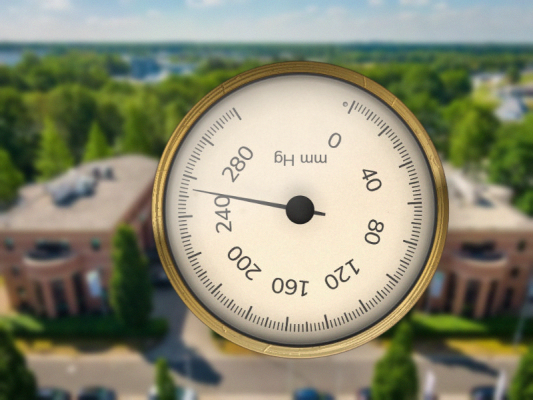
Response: 254 (mmHg)
